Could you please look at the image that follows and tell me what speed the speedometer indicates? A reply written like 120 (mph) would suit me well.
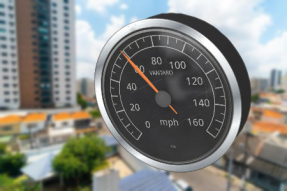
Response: 60 (mph)
